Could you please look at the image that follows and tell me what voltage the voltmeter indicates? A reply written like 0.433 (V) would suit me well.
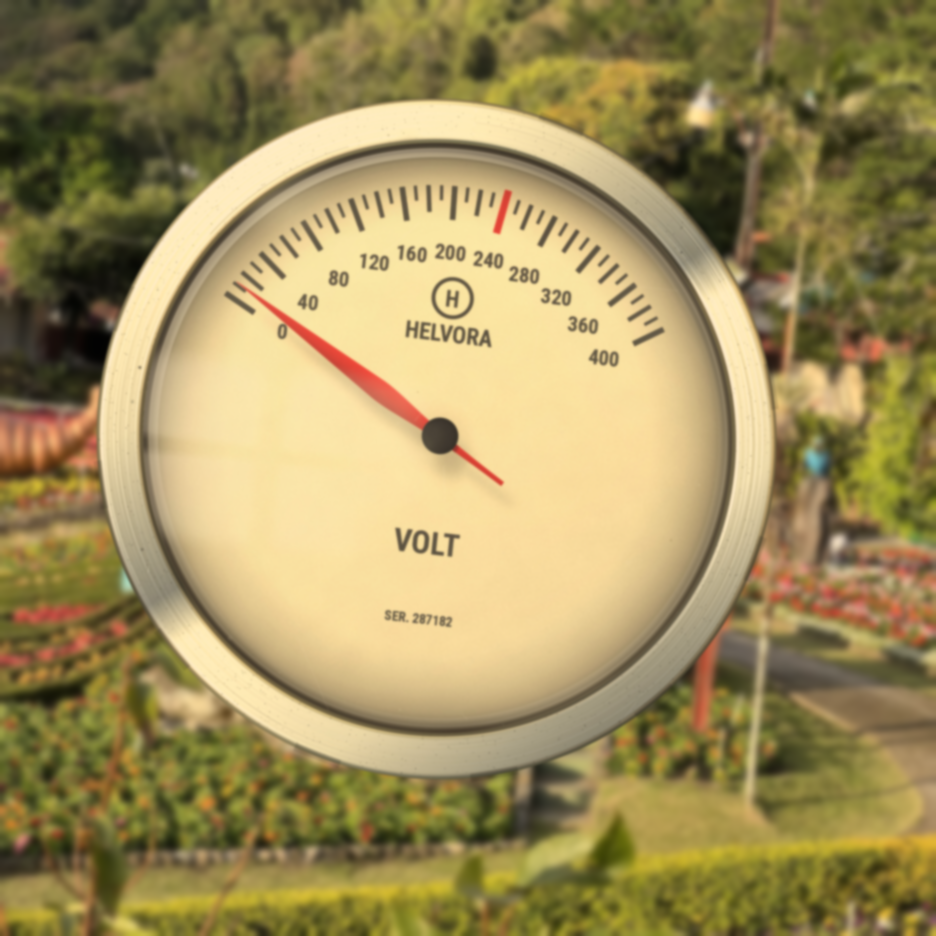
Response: 10 (V)
